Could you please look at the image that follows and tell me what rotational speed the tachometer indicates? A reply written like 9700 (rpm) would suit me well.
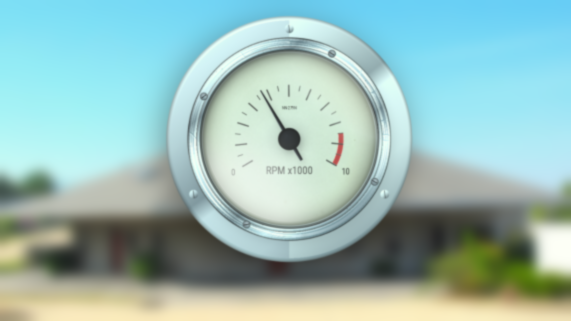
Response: 3750 (rpm)
